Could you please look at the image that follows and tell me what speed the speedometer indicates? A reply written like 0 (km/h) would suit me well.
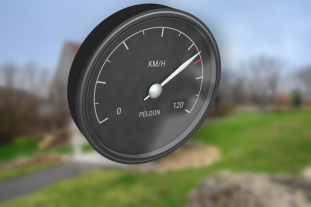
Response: 85 (km/h)
